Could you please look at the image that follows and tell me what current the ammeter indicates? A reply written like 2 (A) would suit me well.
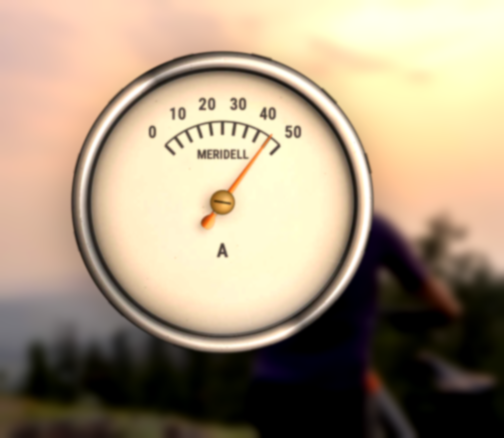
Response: 45 (A)
